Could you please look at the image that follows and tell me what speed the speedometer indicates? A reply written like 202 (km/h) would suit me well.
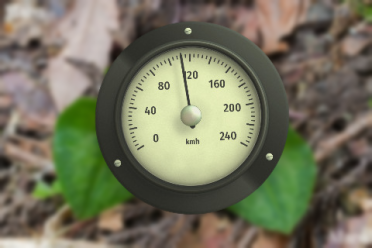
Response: 112 (km/h)
